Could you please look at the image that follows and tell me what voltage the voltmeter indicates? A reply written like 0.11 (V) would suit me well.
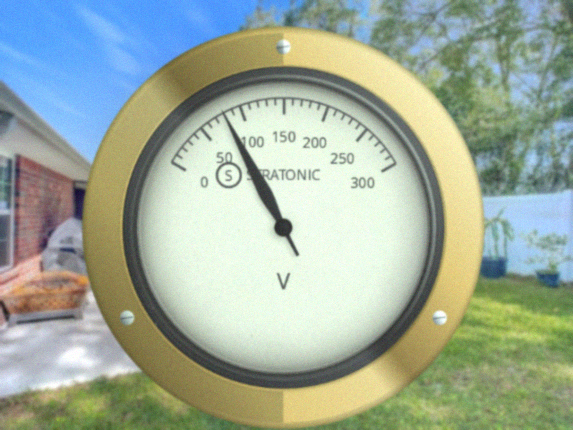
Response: 80 (V)
